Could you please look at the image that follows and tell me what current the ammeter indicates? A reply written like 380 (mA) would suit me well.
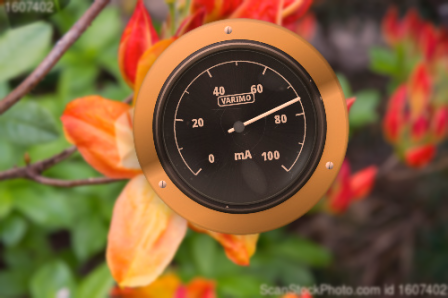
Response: 75 (mA)
